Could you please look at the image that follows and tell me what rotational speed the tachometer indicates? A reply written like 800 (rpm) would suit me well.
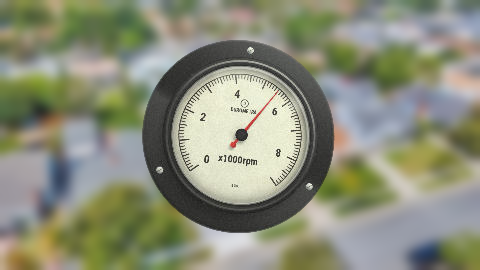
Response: 5500 (rpm)
